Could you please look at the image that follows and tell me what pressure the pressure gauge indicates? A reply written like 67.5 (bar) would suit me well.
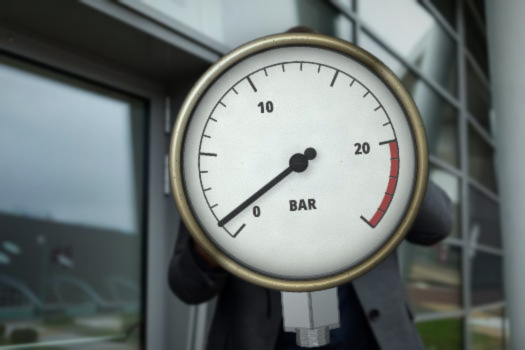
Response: 1 (bar)
